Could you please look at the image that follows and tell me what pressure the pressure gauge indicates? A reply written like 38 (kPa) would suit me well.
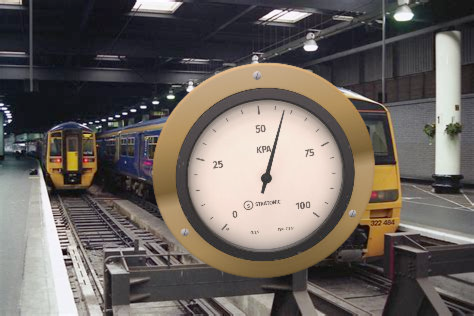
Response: 57.5 (kPa)
